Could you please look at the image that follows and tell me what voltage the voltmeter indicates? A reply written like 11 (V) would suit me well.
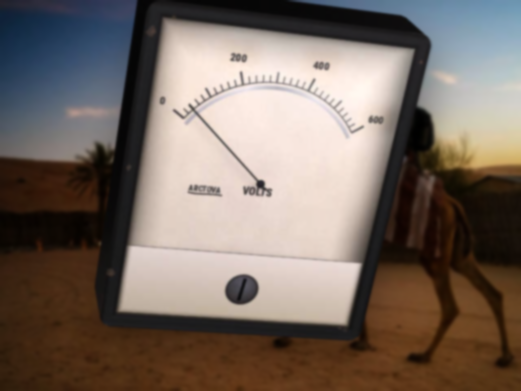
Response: 40 (V)
